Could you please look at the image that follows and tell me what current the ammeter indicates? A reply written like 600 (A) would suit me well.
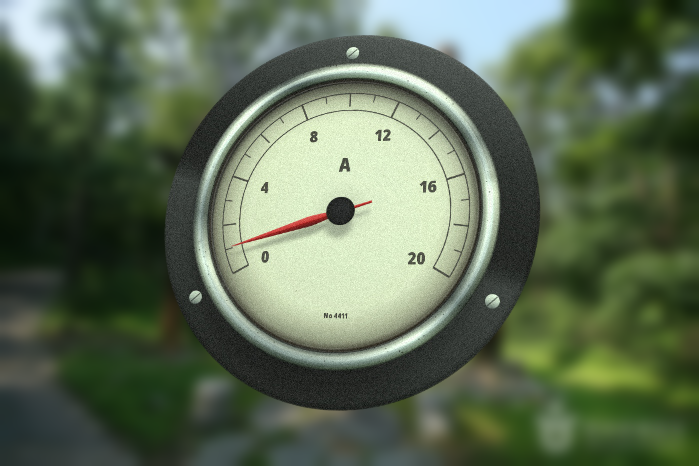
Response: 1 (A)
